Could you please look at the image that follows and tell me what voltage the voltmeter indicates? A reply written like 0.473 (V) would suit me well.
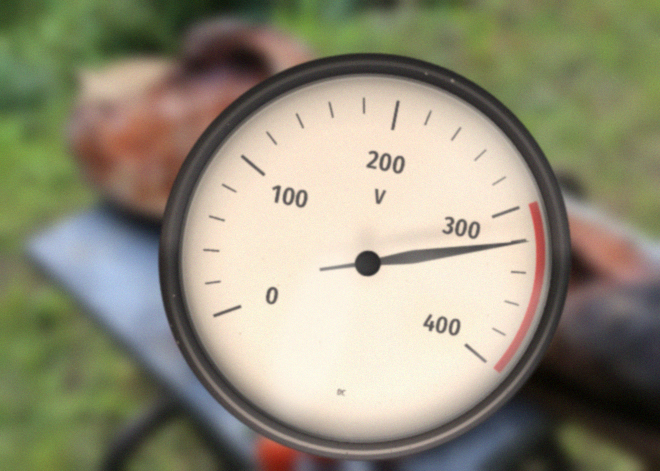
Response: 320 (V)
